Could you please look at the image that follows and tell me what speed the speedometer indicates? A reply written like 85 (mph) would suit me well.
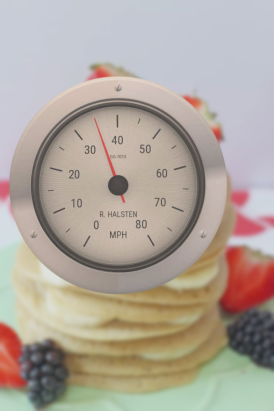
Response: 35 (mph)
